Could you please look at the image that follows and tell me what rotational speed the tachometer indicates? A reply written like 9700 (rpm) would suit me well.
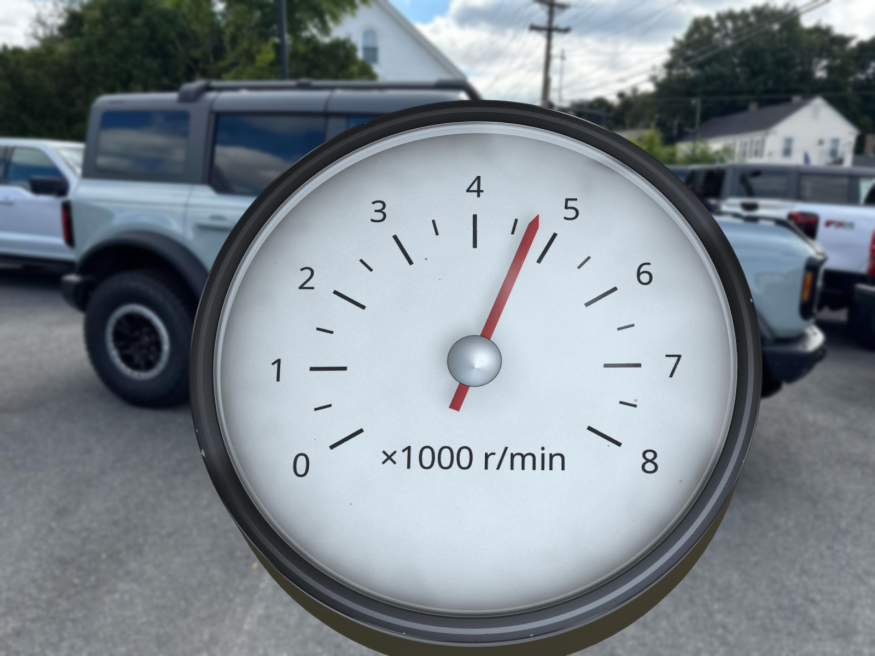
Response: 4750 (rpm)
